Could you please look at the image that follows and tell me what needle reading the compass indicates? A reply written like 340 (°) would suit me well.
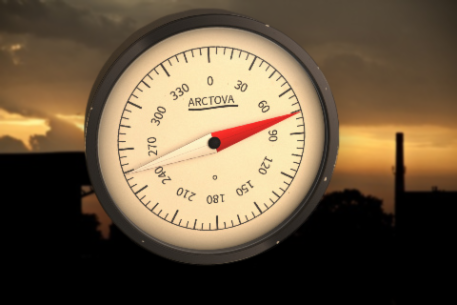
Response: 75 (°)
